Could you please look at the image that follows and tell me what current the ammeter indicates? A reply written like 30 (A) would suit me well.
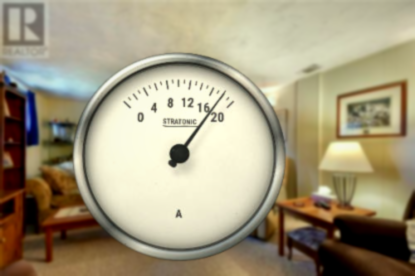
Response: 18 (A)
